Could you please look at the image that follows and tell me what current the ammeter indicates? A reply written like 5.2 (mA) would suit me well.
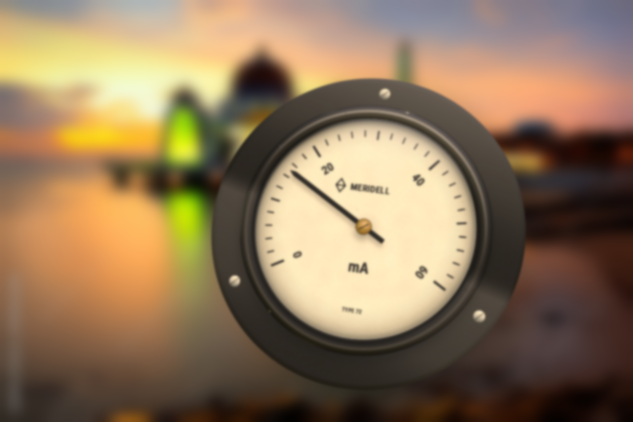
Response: 15 (mA)
